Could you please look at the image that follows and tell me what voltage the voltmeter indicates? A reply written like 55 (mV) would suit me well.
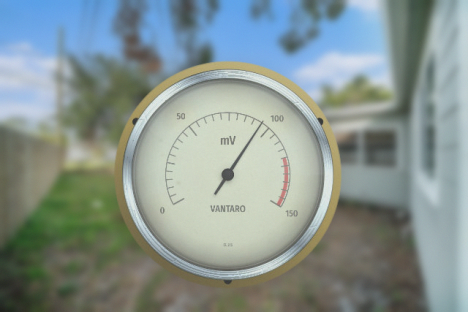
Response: 95 (mV)
